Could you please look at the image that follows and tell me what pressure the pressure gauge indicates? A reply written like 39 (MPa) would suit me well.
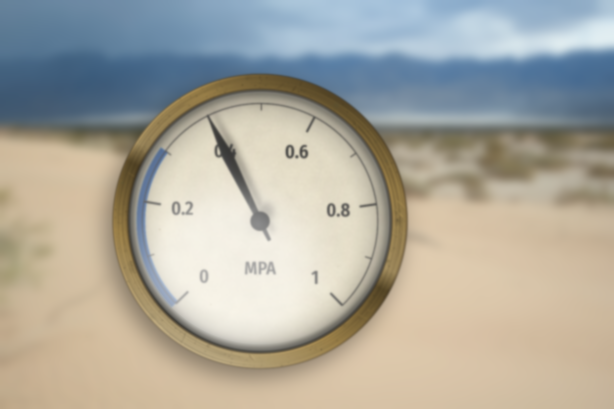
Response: 0.4 (MPa)
